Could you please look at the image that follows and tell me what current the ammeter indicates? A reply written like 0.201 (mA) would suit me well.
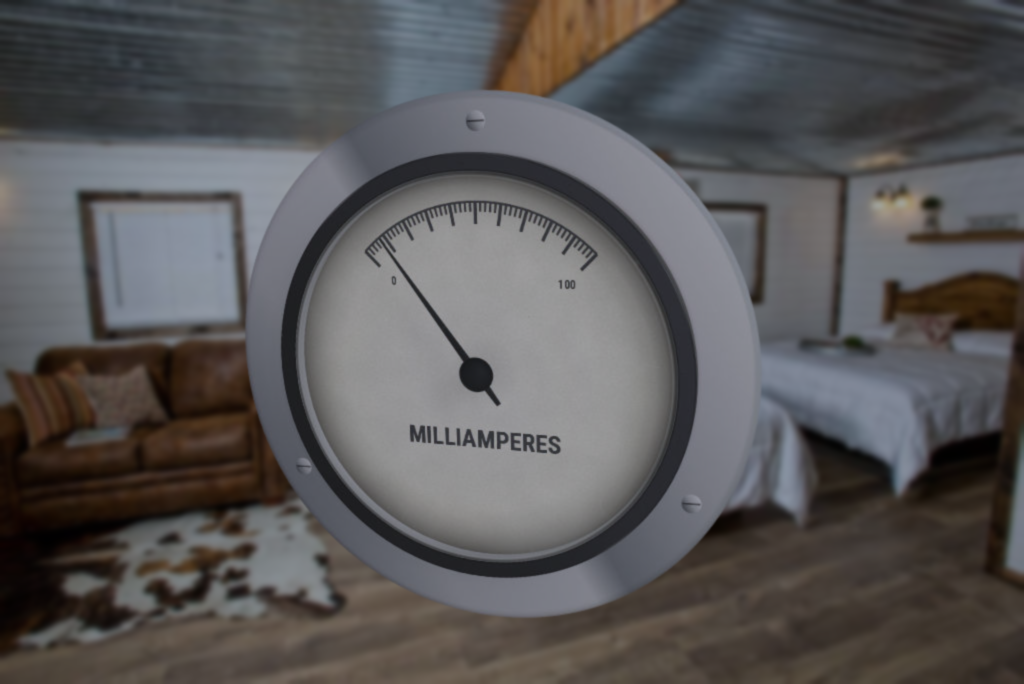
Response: 10 (mA)
